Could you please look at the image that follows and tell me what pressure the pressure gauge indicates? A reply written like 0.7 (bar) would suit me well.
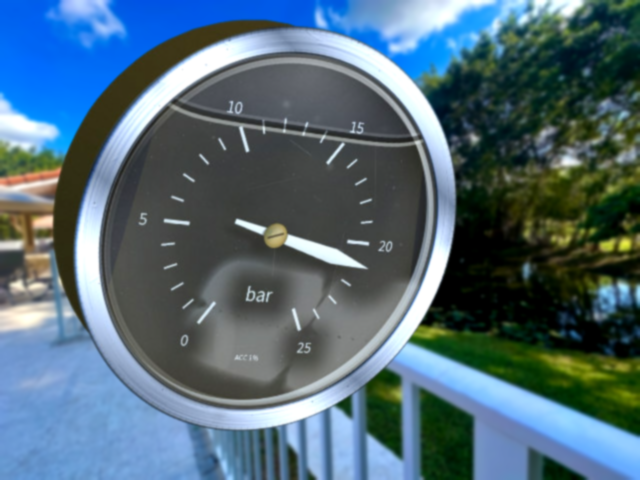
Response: 21 (bar)
